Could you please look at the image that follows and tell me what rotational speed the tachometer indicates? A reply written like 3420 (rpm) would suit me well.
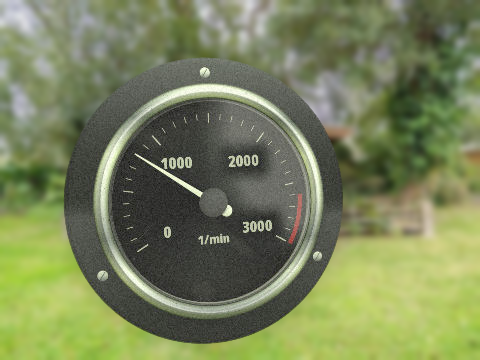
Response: 800 (rpm)
